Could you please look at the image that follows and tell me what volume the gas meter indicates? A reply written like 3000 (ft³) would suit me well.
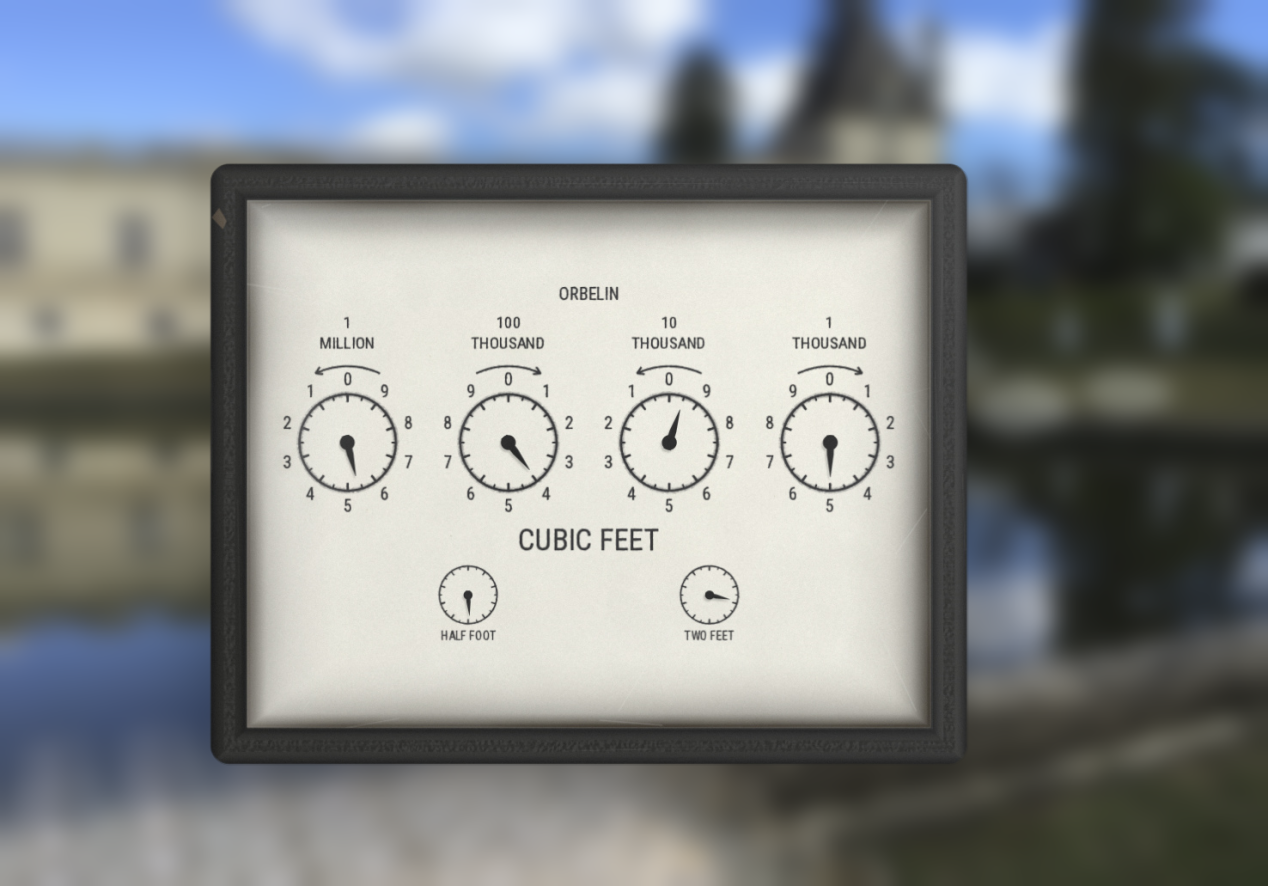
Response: 539500 (ft³)
